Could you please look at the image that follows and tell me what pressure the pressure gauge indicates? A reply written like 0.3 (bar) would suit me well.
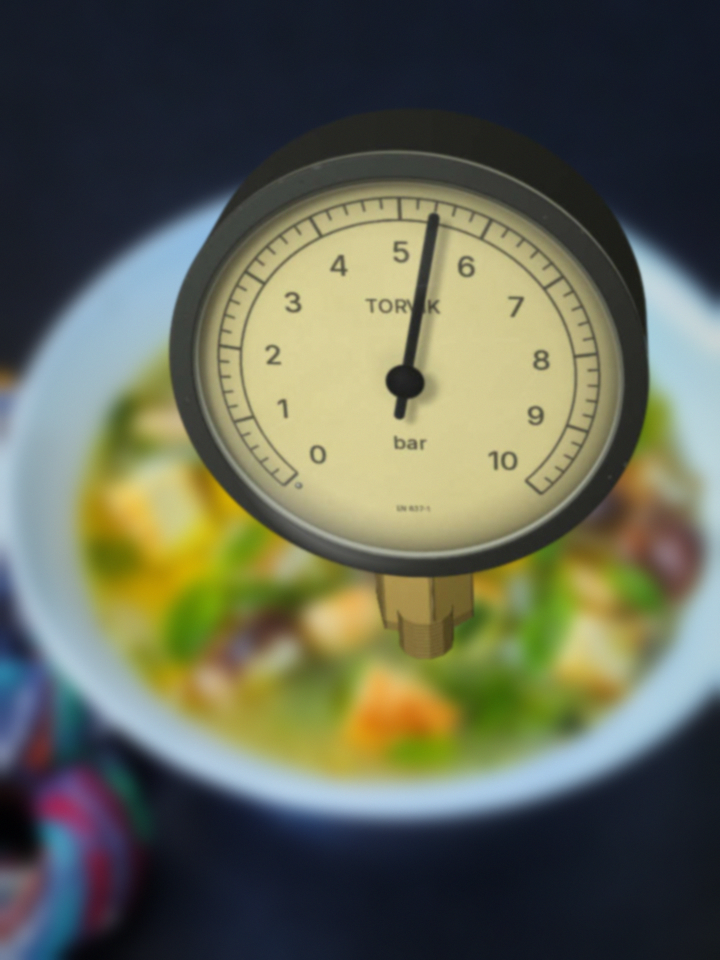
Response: 5.4 (bar)
